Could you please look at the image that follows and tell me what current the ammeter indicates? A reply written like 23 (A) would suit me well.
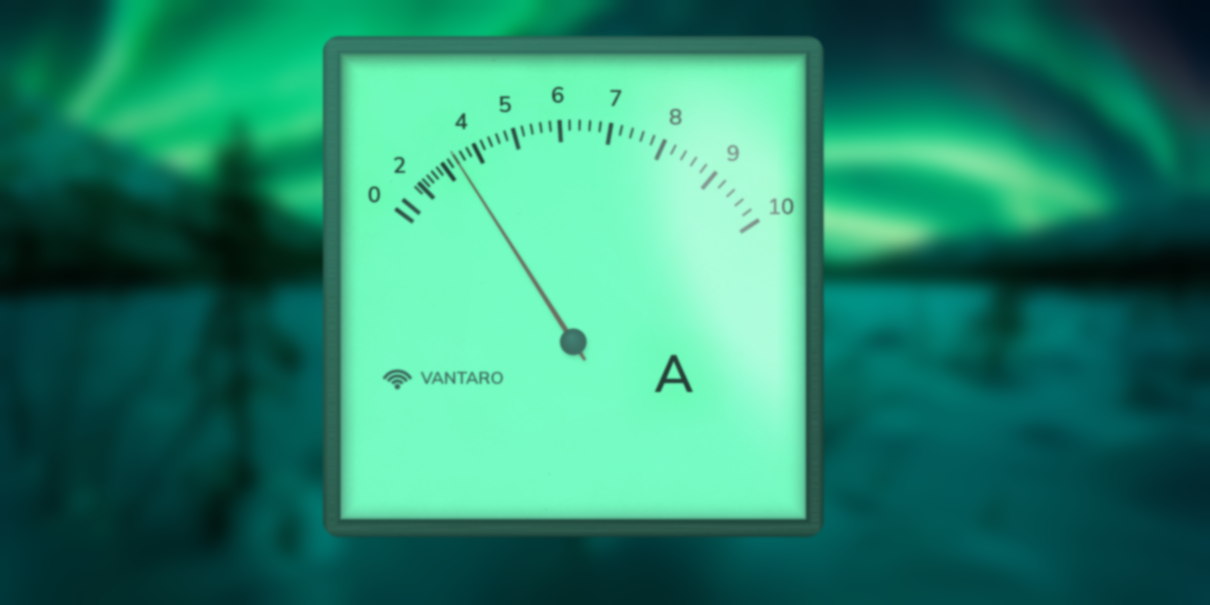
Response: 3.4 (A)
